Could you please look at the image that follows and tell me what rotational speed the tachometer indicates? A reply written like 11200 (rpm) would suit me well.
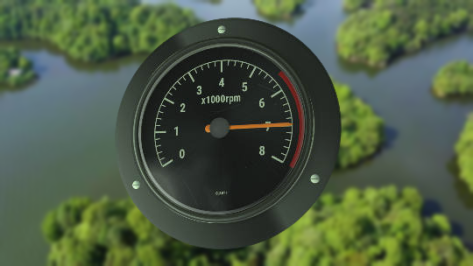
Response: 7000 (rpm)
